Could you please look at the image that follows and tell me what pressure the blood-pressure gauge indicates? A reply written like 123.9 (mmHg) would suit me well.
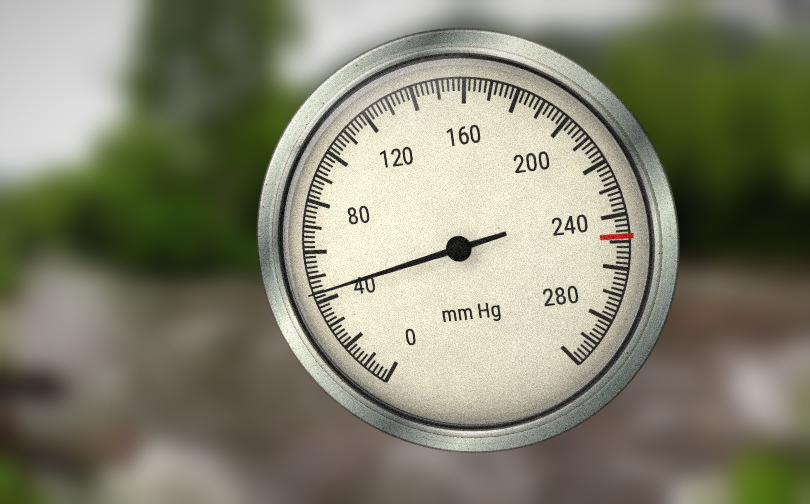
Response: 44 (mmHg)
